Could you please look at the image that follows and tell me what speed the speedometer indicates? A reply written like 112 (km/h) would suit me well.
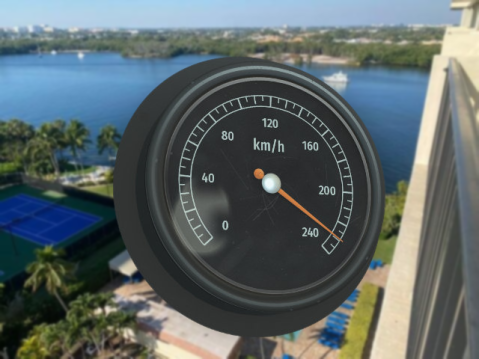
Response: 230 (km/h)
